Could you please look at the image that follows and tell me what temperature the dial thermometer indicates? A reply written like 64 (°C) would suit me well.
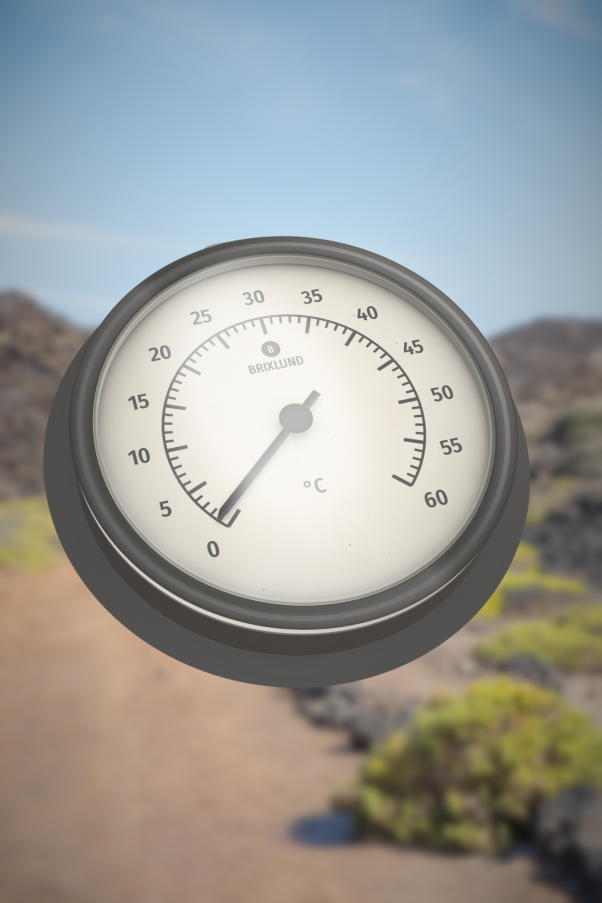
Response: 1 (°C)
